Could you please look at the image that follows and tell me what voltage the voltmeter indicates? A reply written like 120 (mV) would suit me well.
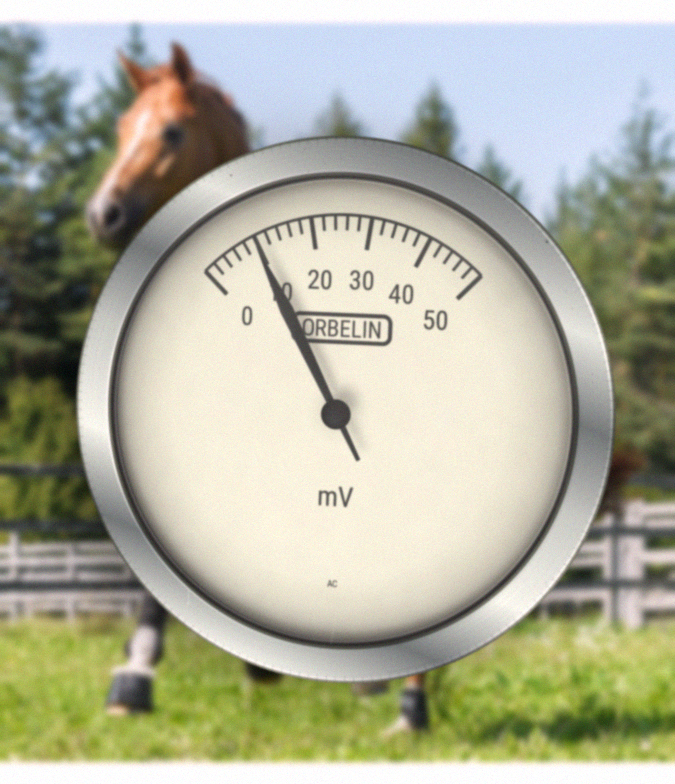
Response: 10 (mV)
